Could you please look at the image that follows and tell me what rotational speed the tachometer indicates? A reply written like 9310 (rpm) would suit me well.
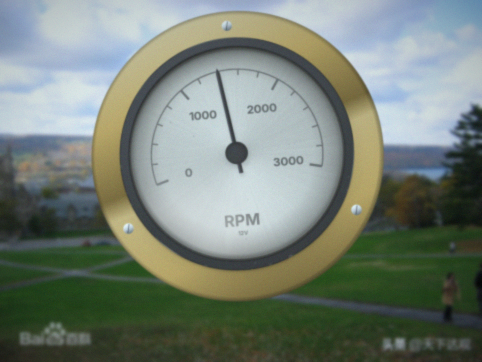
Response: 1400 (rpm)
